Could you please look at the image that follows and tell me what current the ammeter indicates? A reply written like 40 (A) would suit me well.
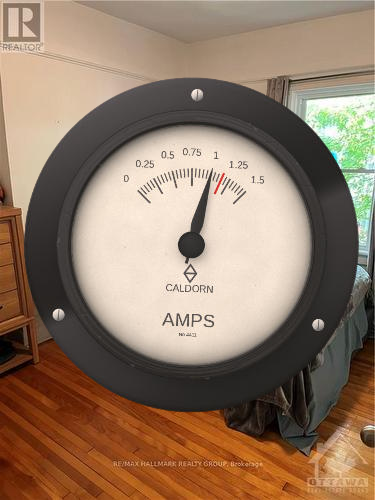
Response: 1 (A)
